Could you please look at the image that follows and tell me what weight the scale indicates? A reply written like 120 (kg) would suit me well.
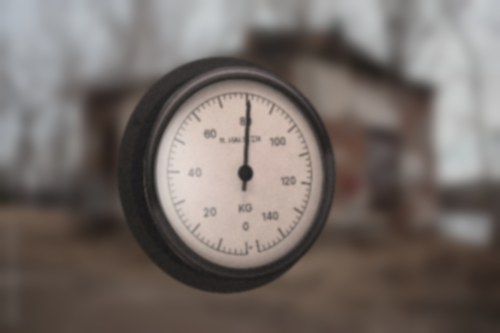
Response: 80 (kg)
